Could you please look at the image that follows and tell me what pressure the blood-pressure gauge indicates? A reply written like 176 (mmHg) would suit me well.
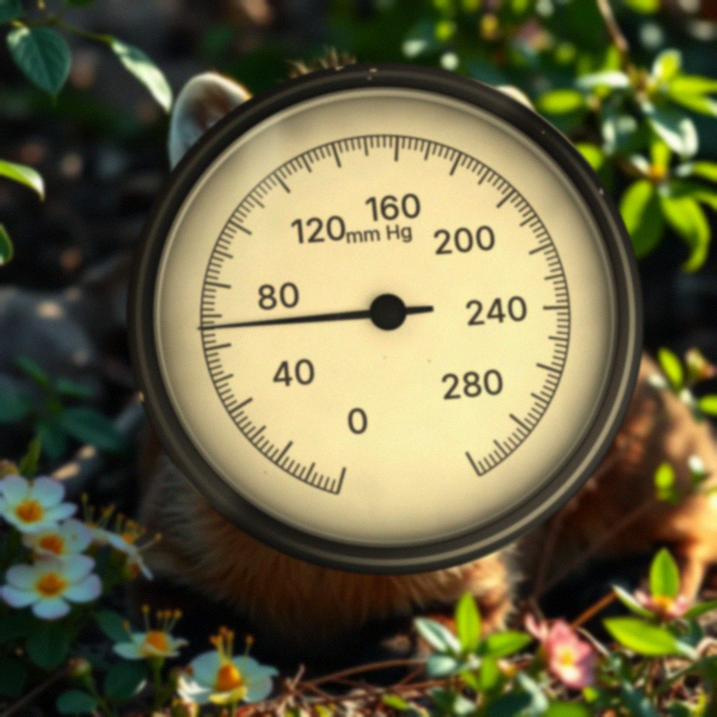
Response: 66 (mmHg)
